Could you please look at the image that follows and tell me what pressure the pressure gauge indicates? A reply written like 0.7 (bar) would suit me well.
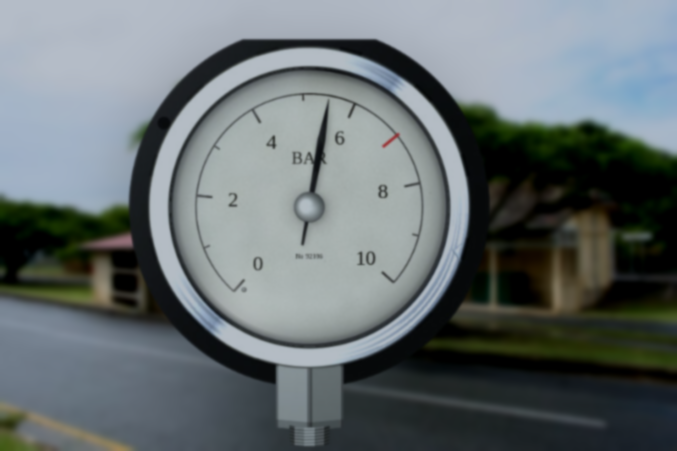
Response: 5.5 (bar)
